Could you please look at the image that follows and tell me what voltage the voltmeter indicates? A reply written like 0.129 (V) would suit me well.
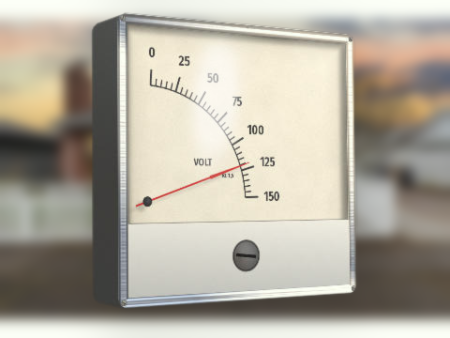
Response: 120 (V)
